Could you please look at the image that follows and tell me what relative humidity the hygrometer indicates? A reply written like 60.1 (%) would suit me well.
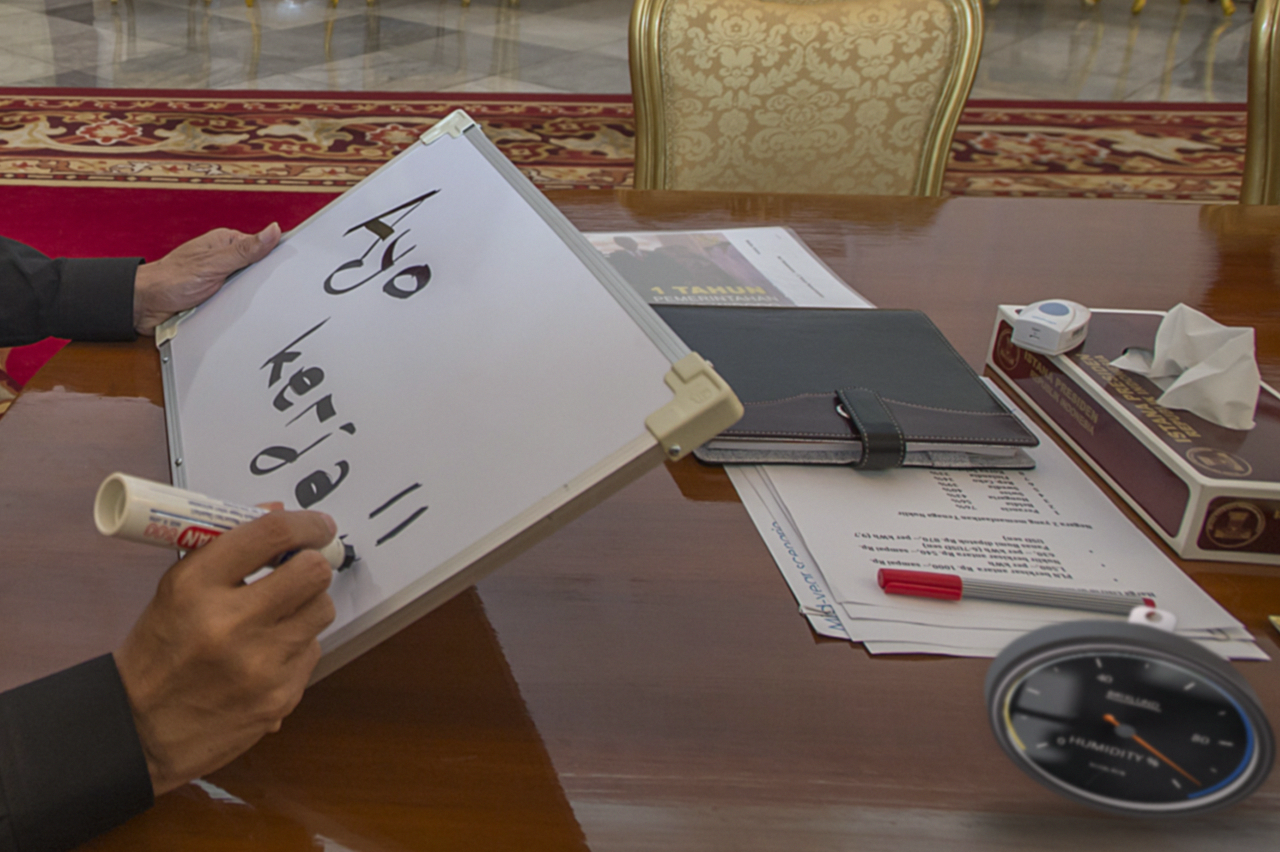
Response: 95 (%)
